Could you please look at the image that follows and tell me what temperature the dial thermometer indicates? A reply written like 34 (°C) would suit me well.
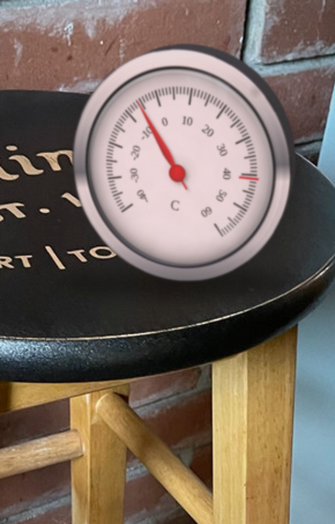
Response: -5 (°C)
